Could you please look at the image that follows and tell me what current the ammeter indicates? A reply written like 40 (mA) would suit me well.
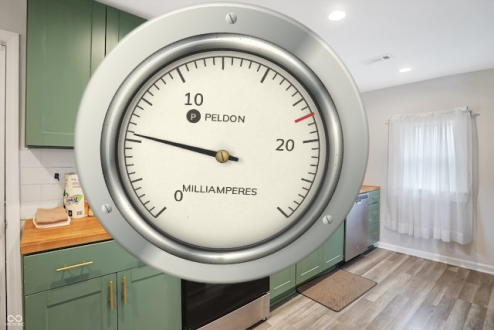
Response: 5.5 (mA)
